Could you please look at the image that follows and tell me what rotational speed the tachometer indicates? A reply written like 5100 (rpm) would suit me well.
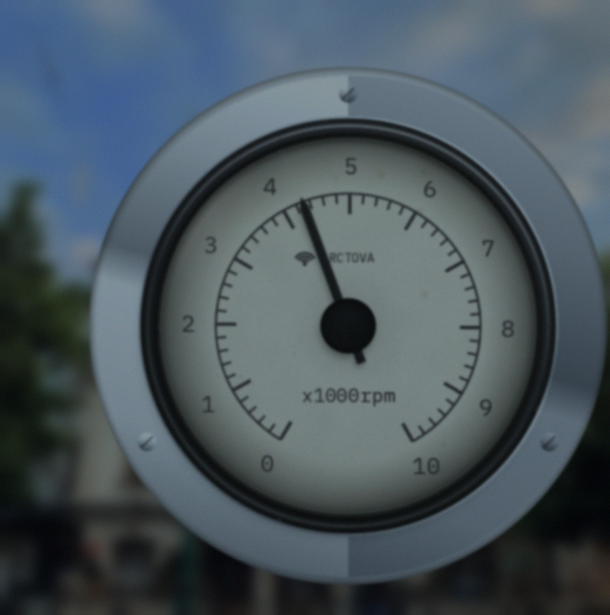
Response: 4300 (rpm)
